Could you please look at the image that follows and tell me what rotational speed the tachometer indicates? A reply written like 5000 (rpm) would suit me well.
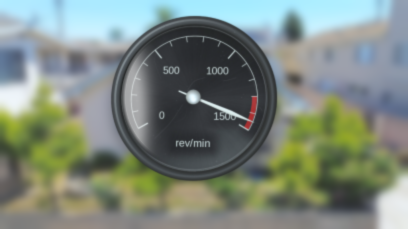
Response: 1450 (rpm)
